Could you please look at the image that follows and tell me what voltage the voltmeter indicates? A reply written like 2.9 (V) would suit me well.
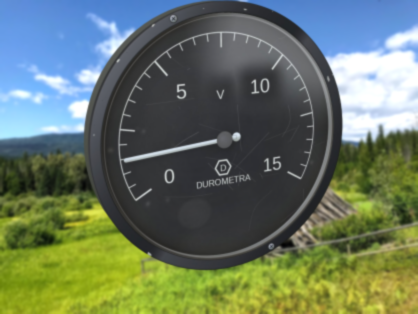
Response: 1.5 (V)
